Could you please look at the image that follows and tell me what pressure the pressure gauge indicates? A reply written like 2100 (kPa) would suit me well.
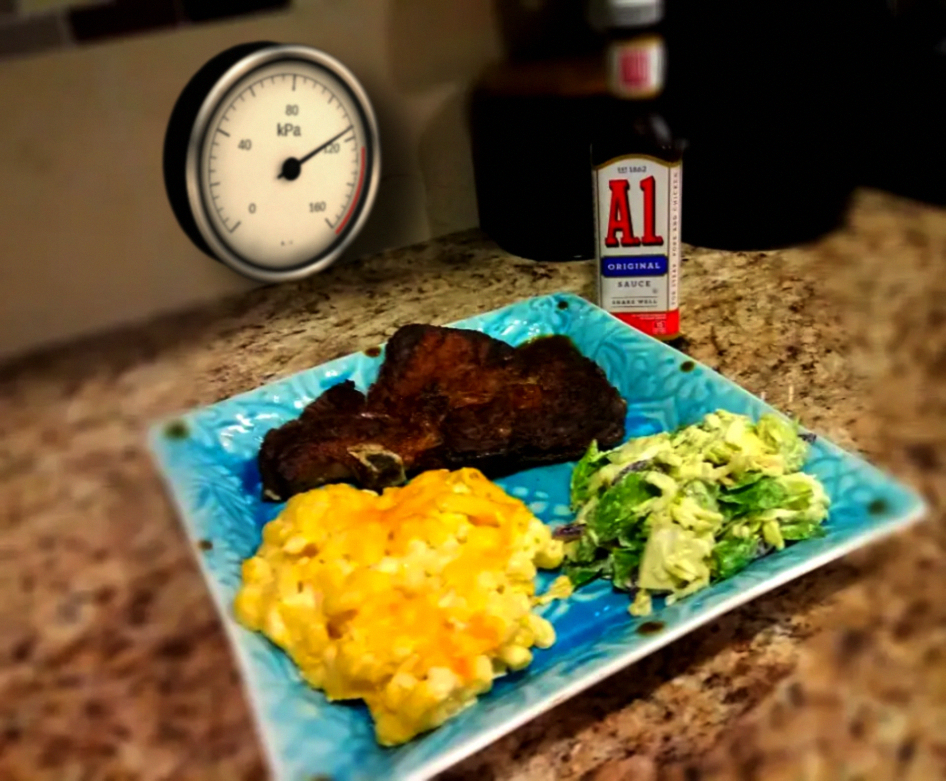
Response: 115 (kPa)
